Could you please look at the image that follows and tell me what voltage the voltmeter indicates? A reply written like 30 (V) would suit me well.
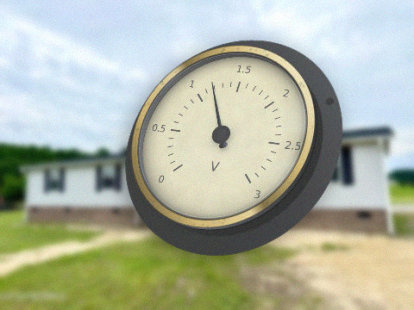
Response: 1.2 (V)
